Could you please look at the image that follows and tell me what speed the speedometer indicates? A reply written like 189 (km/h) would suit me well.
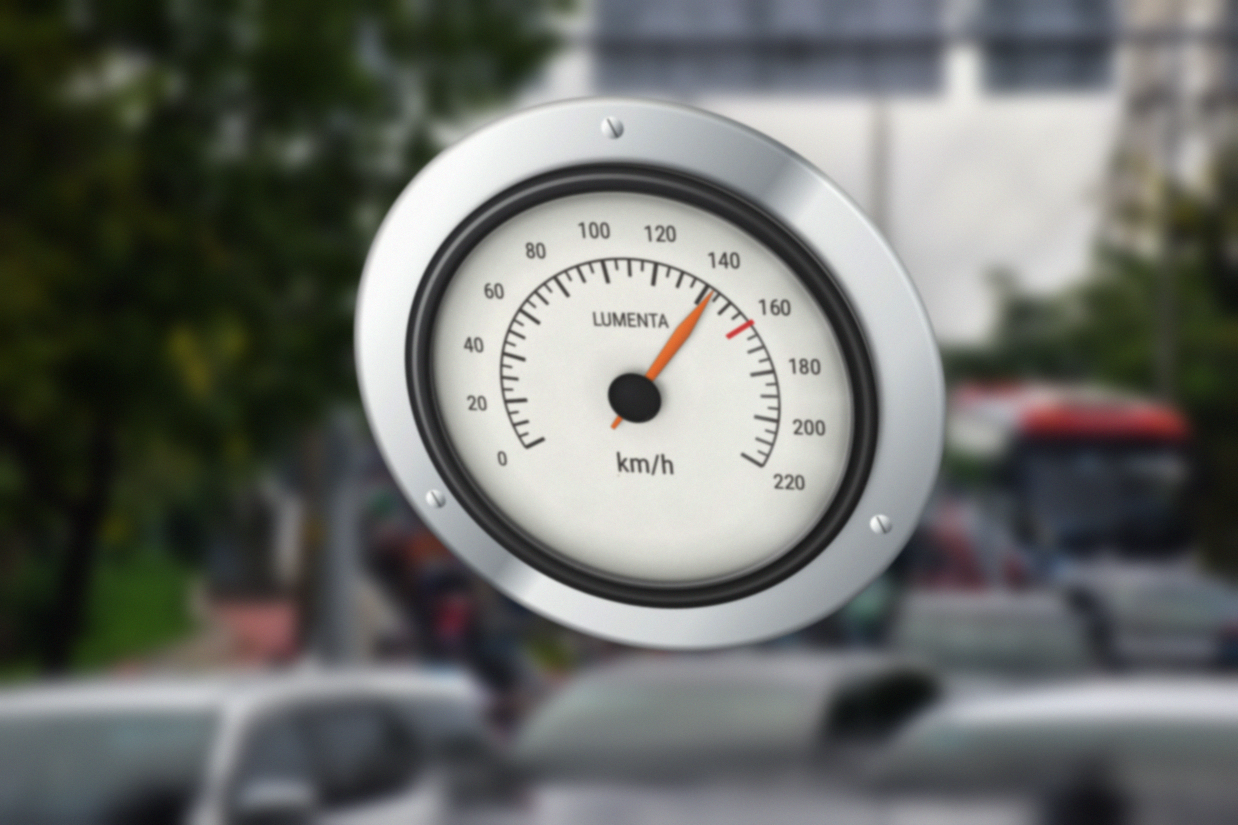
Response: 142.5 (km/h)
